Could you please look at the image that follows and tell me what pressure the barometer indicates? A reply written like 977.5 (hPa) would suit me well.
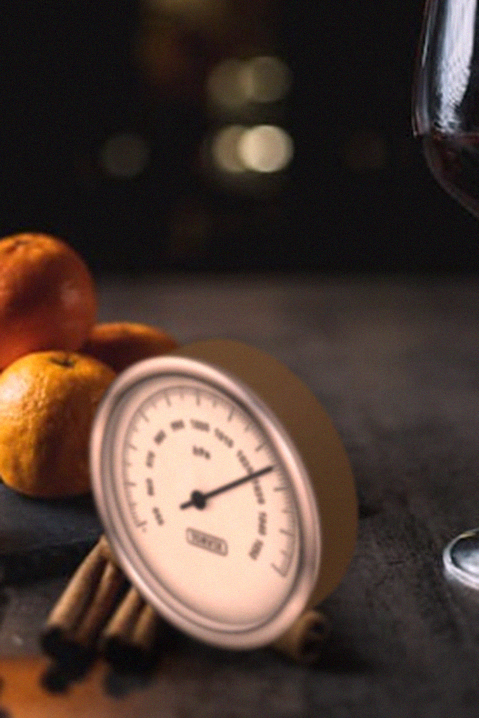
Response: 1025 (hPa)
